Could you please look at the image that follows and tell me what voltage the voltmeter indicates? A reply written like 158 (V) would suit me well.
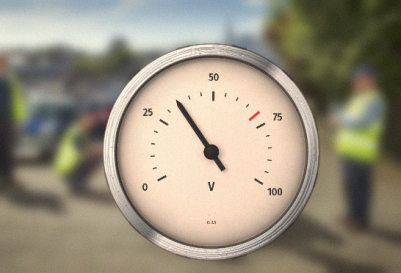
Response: 35 (V)
